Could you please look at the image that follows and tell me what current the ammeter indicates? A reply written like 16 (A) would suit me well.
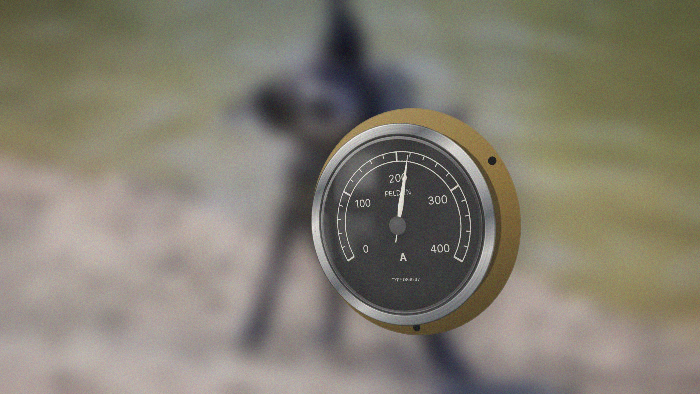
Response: 220 (A)
